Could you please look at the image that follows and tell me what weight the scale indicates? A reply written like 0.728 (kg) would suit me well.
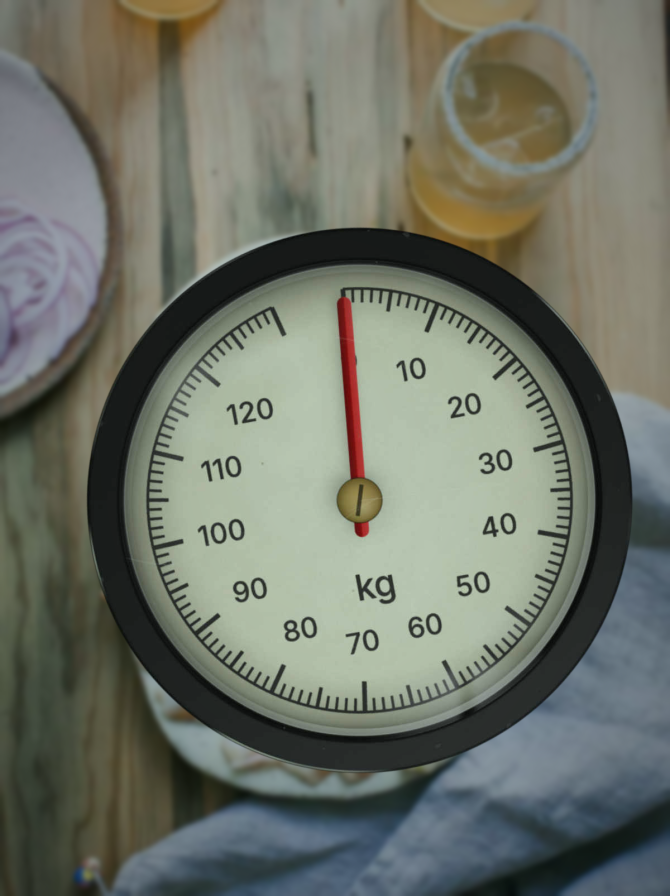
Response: 0 (kg)
